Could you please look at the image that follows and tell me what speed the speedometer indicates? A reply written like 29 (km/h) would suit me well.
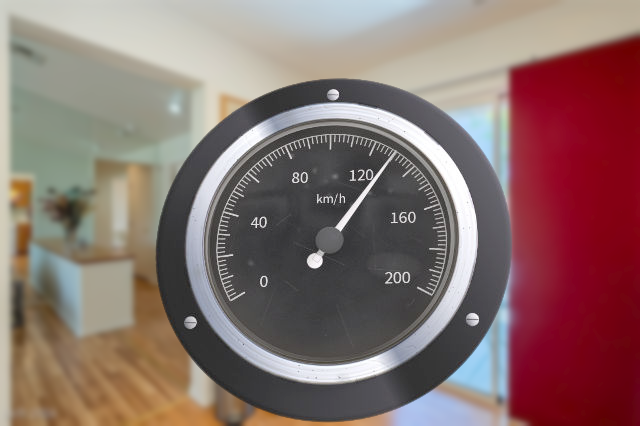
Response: 130 (km/h)
